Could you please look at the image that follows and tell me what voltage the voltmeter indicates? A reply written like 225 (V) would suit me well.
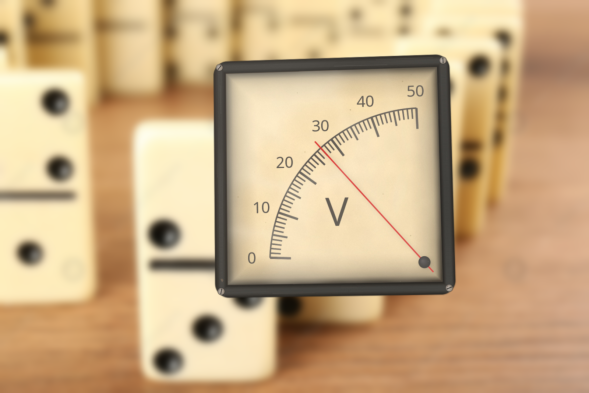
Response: 27 (V)
